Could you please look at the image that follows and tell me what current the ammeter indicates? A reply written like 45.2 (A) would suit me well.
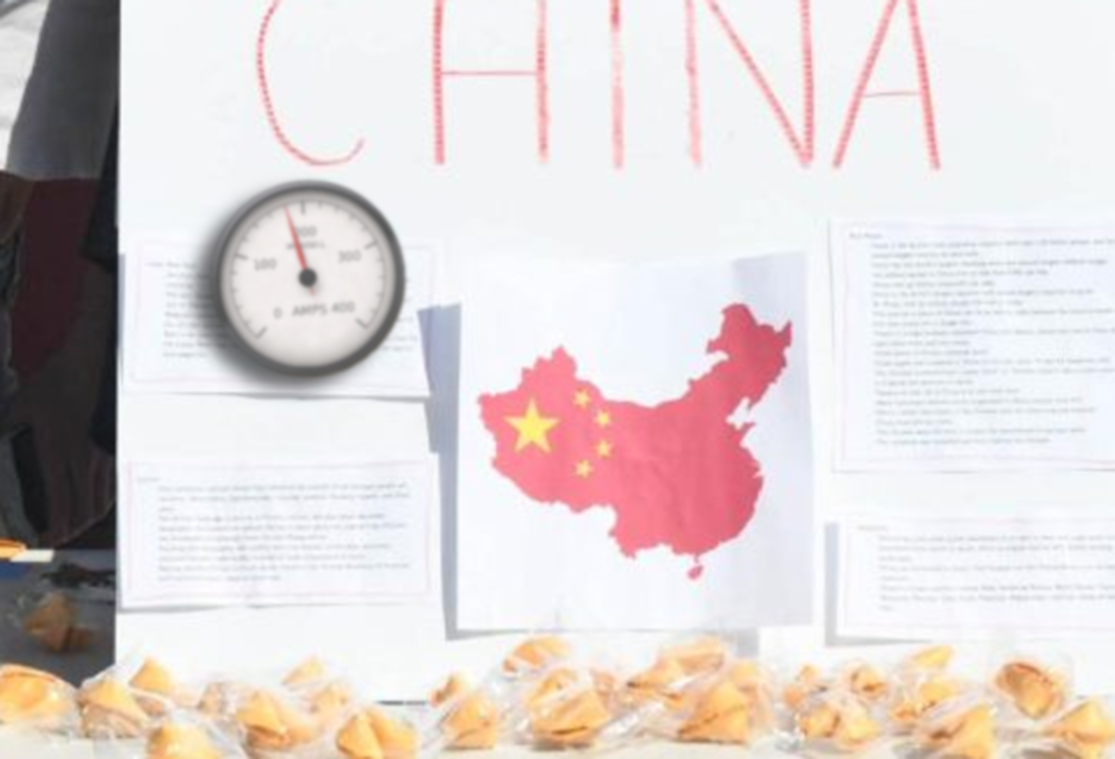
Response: 180 (A)
